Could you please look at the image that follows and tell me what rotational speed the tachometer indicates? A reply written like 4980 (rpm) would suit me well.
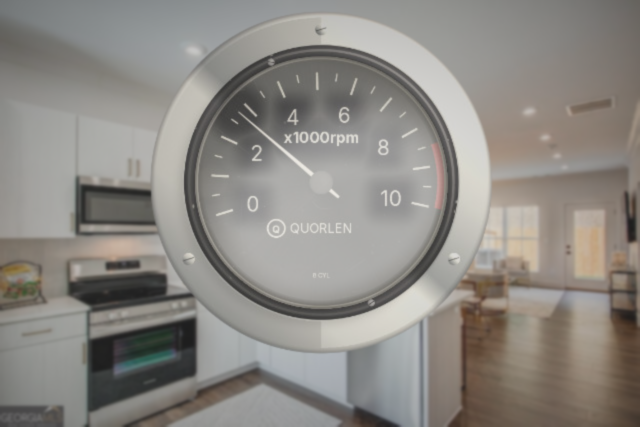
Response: 2750 (rpm)
